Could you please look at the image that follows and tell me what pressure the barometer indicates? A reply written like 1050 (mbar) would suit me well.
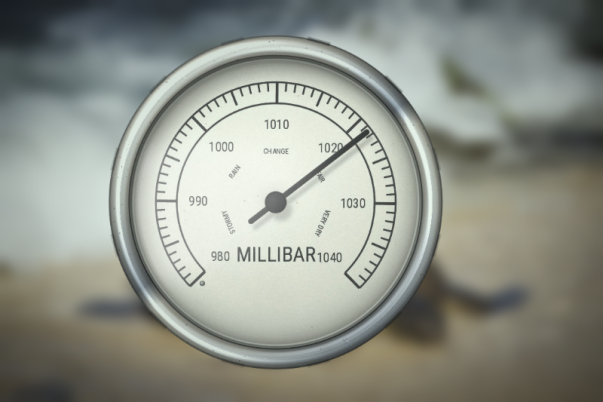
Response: 1021.5 (mbar)
